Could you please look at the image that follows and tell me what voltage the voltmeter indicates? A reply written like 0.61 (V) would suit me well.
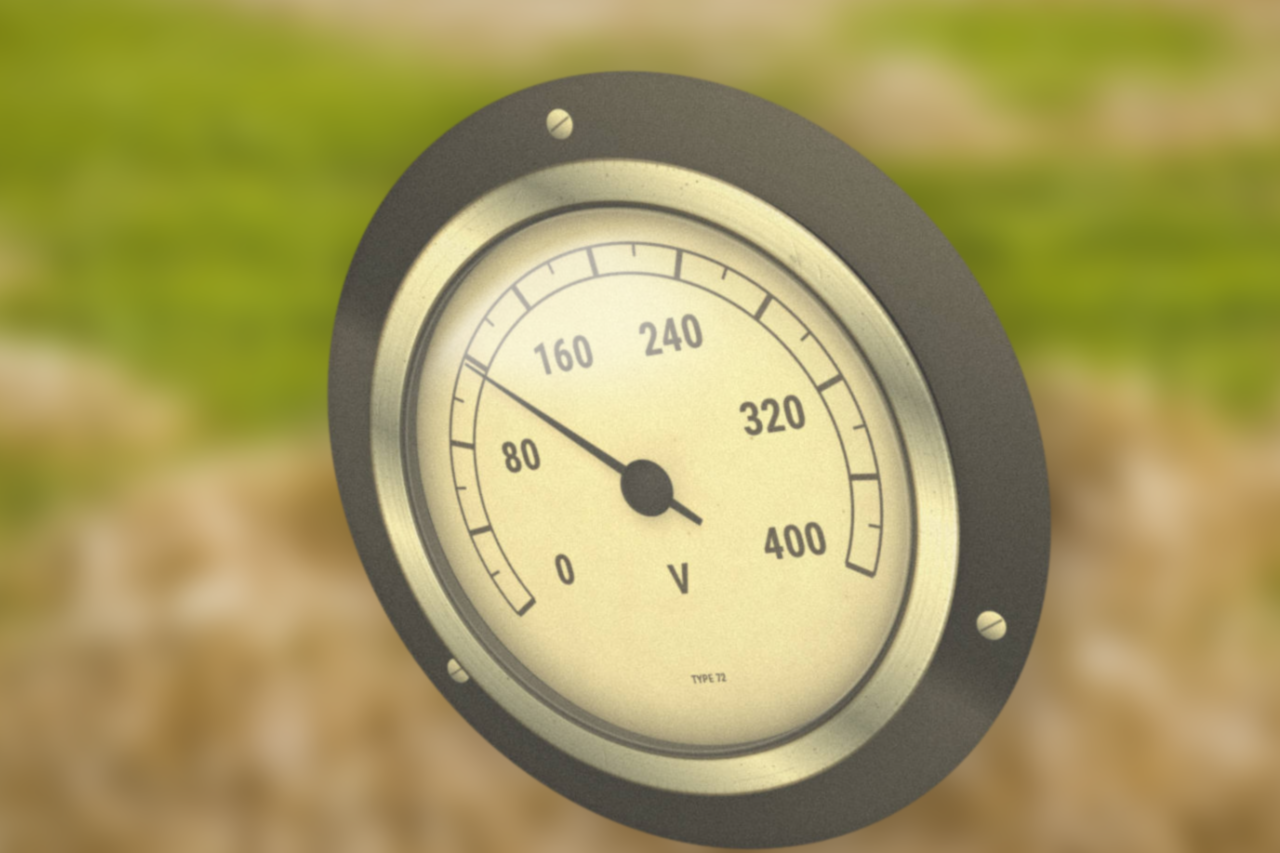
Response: 120 (V)
